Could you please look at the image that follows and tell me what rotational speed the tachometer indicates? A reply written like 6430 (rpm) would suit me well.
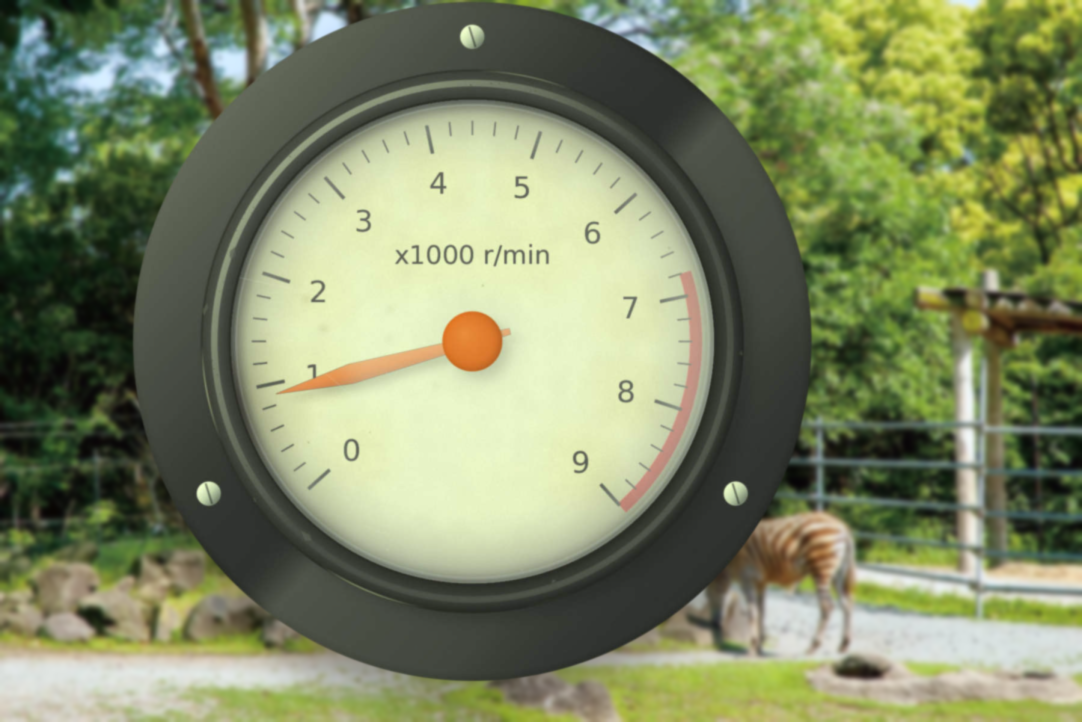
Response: 900 (rpm)
